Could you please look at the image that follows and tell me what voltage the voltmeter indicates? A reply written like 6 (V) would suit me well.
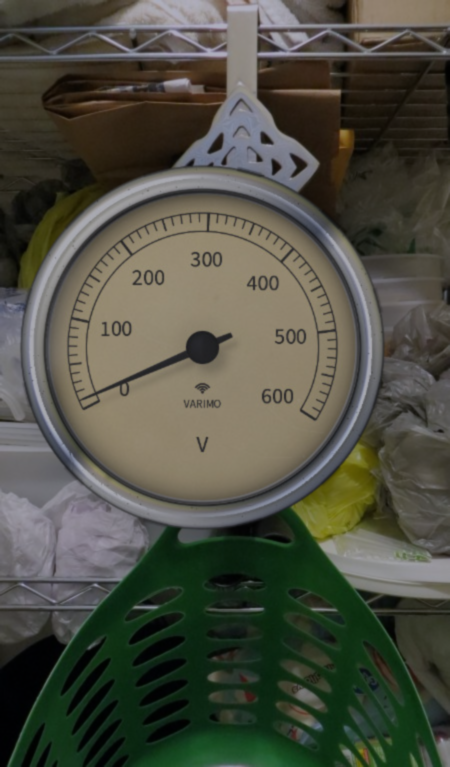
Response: 10 (V)
